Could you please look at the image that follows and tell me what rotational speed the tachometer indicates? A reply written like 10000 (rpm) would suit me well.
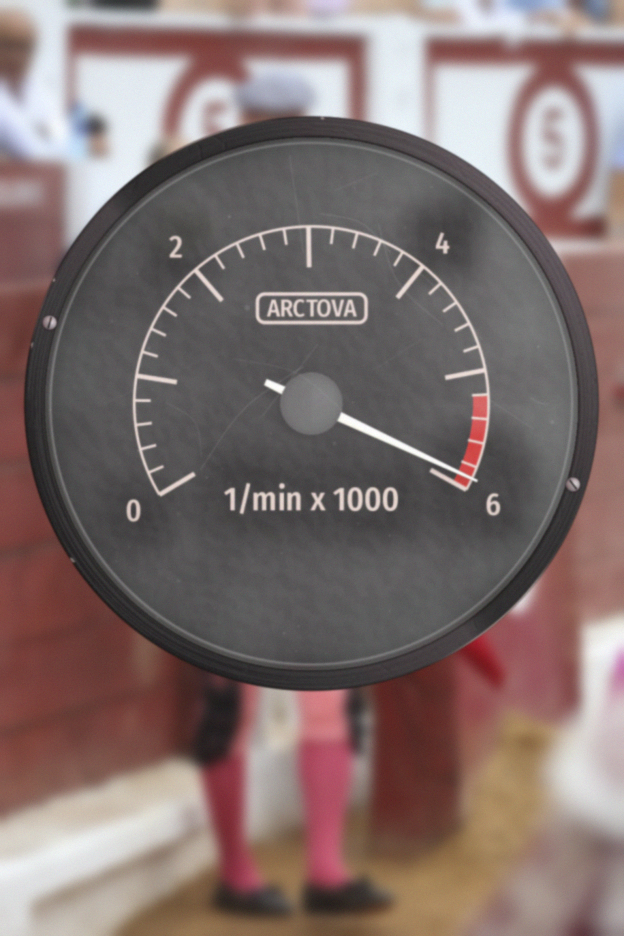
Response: 5900 (rpm)
